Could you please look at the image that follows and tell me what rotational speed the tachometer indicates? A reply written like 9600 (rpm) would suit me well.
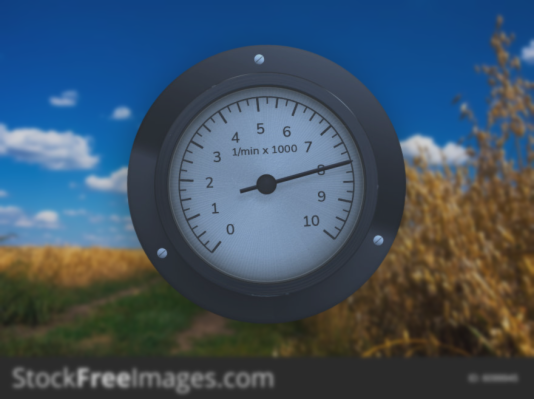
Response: 8000 (rpm)
